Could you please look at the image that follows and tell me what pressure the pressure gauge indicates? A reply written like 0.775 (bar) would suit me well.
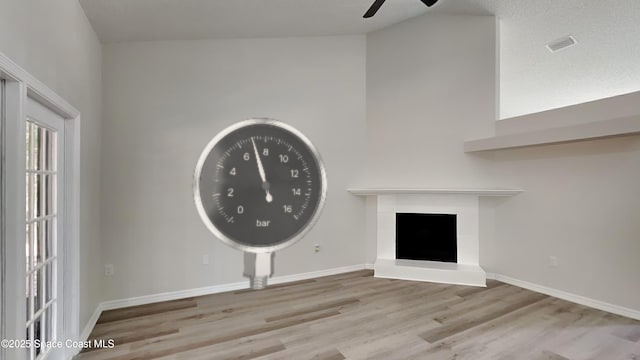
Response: 7 (bar)
